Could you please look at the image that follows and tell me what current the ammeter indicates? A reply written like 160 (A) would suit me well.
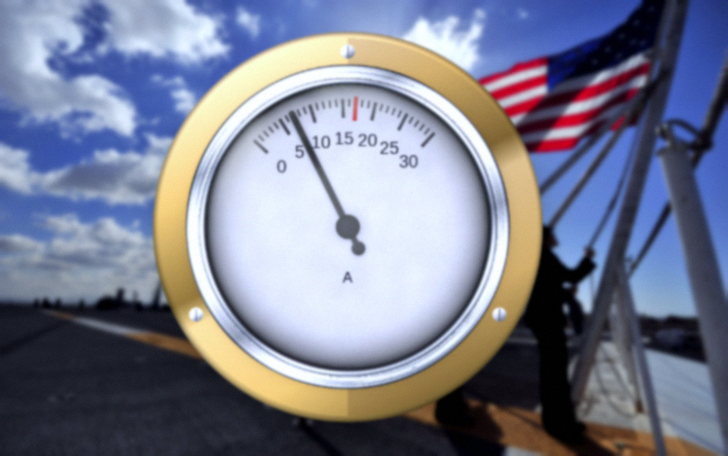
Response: 7 (A)
